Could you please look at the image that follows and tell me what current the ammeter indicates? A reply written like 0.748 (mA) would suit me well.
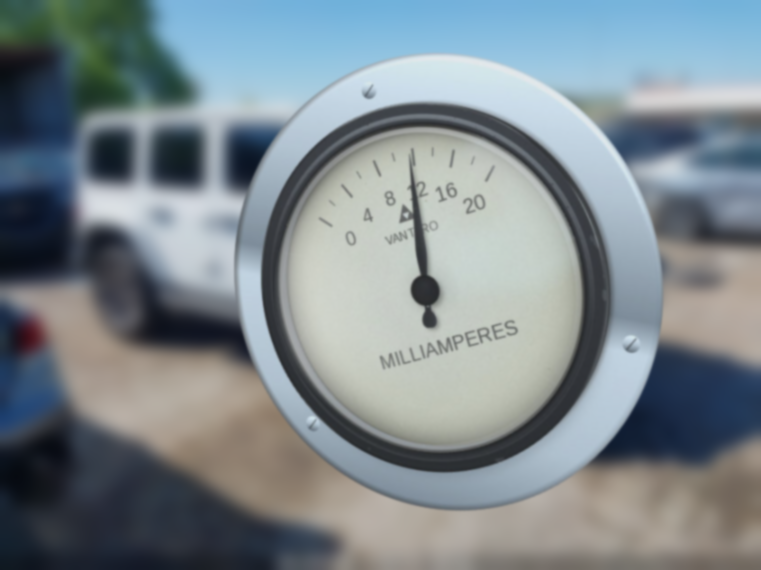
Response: 12 (mA)
